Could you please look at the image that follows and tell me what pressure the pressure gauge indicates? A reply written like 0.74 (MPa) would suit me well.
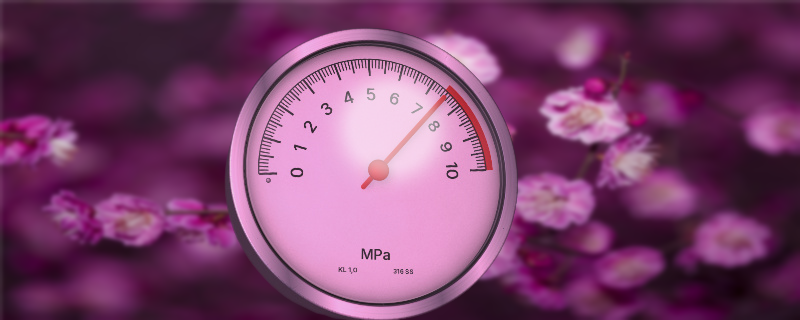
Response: 7.5 (MPa)
